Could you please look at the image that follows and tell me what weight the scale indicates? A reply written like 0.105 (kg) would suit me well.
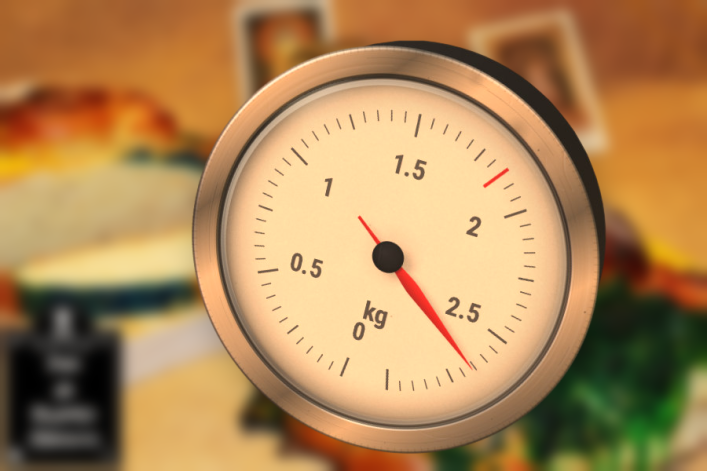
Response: 2.65 (kg)
